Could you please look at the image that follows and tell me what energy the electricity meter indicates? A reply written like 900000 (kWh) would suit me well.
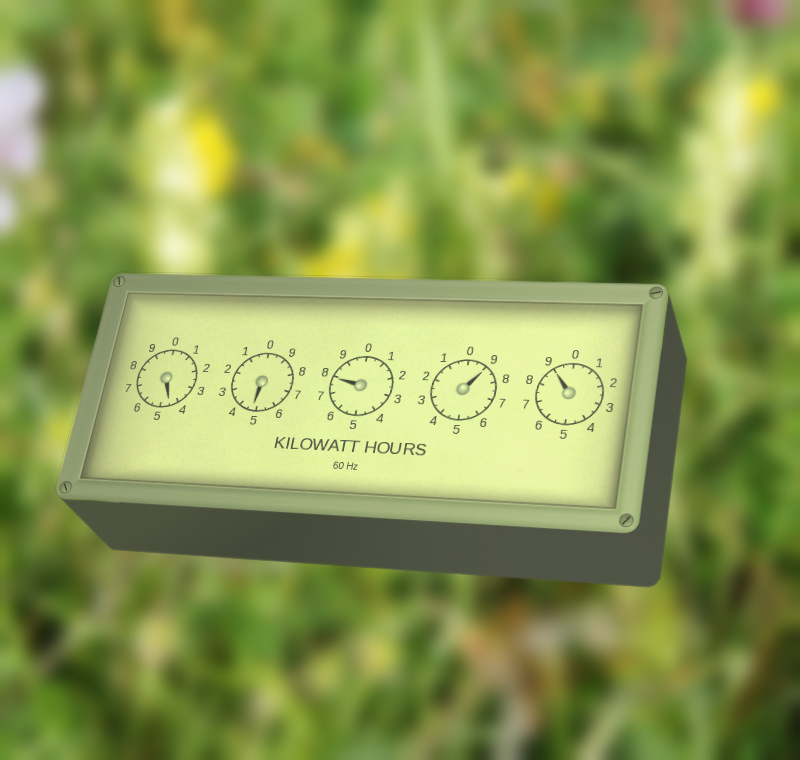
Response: 44789 (kWh)
